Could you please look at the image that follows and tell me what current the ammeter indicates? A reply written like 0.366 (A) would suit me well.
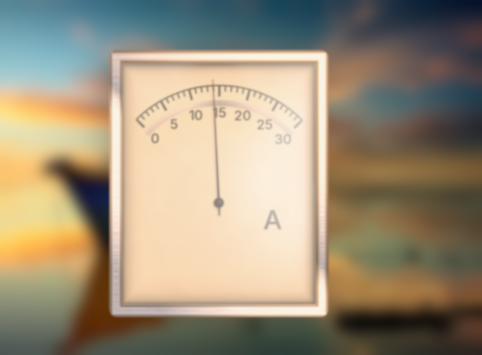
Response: 14 (A)
